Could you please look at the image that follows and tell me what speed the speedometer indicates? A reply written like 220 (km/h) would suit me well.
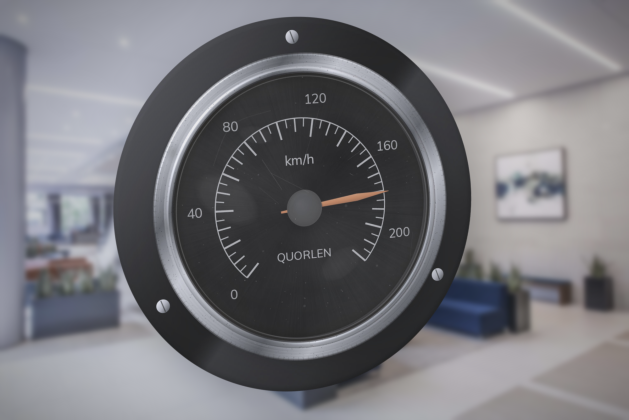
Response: 180 (km/h)
